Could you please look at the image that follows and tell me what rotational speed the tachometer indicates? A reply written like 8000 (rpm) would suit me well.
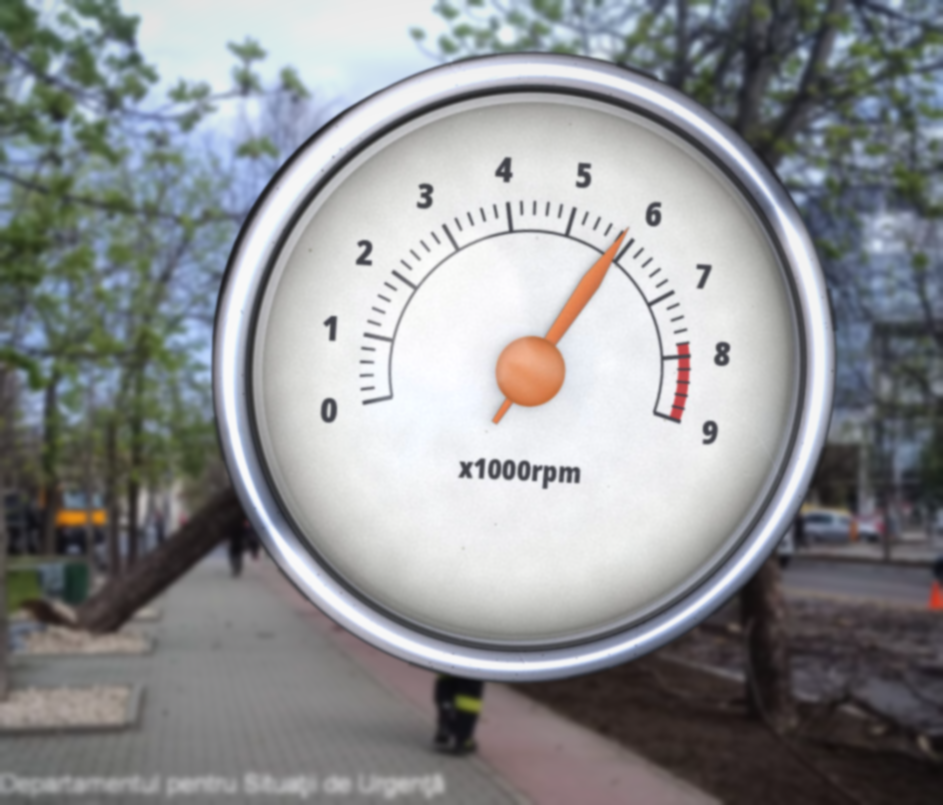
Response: 5800 (rpm)
